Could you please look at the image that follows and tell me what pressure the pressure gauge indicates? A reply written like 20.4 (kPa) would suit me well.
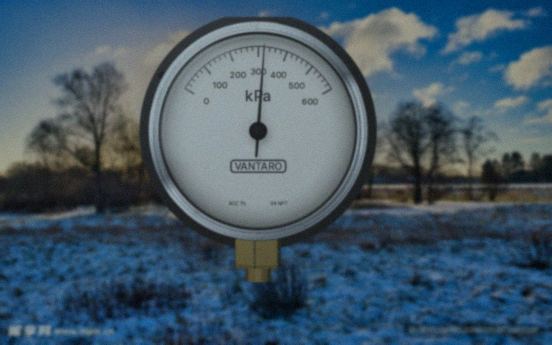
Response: 320 (kPa)
